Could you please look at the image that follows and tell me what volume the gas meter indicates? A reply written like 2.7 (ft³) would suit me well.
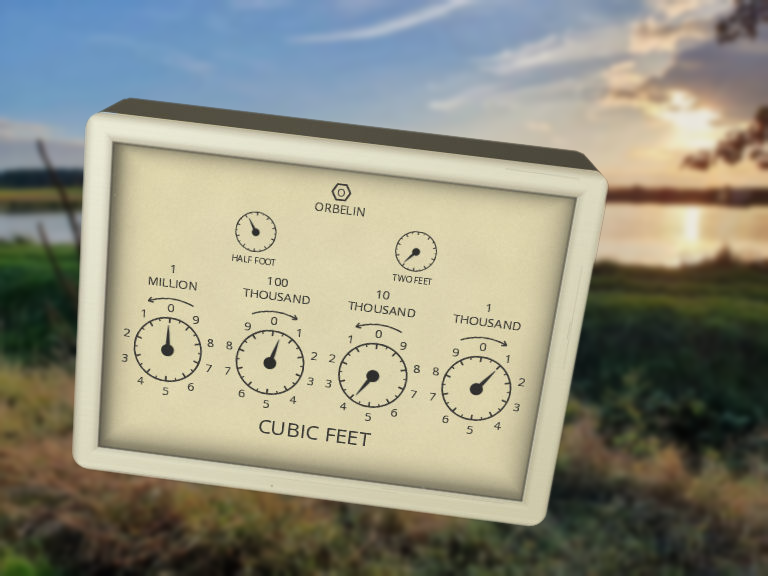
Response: 4100 (ft³)
